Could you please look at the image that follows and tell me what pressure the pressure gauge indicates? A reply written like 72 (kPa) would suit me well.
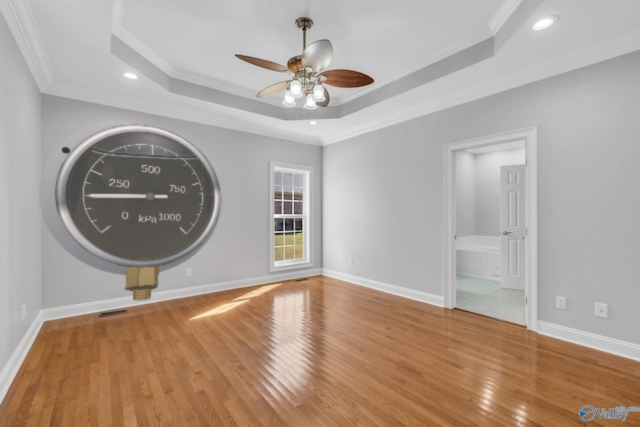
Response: 150 (kPa)
